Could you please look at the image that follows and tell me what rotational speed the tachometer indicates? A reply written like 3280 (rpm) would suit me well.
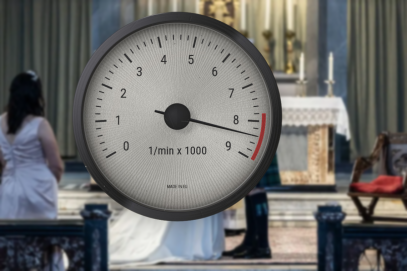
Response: 8400 (rpm)
